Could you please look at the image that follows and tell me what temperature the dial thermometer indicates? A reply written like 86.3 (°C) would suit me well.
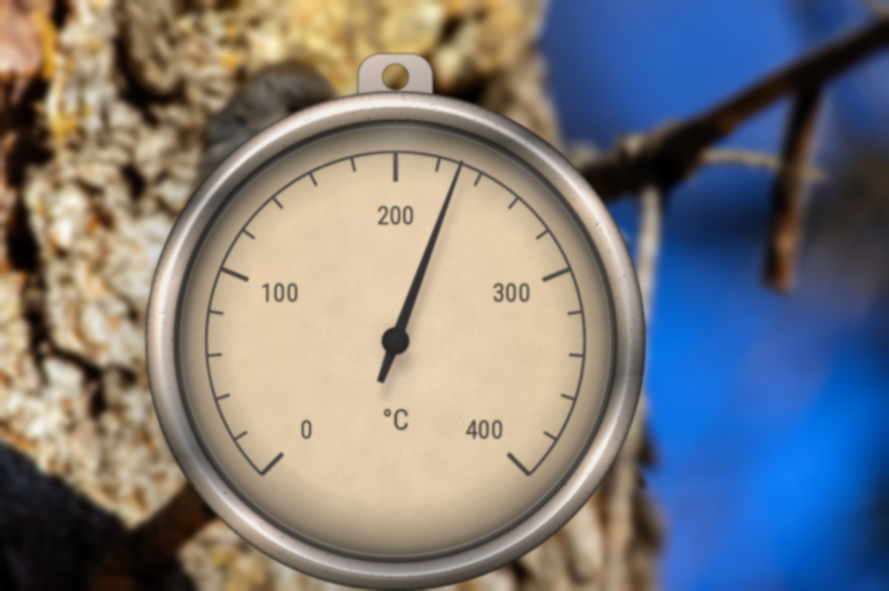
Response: 230 (°C)
